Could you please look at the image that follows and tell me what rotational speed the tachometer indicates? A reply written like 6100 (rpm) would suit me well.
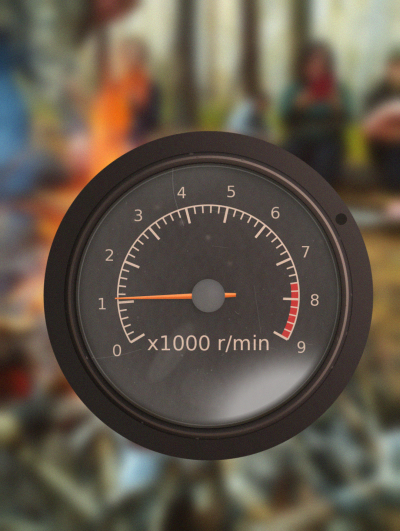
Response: 1100 (rpm)
